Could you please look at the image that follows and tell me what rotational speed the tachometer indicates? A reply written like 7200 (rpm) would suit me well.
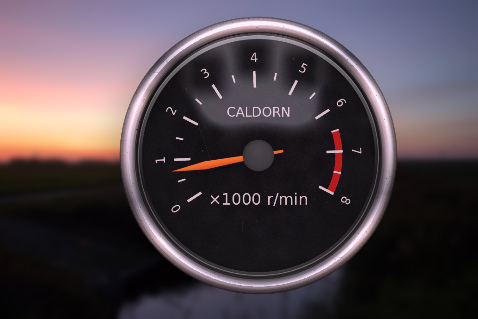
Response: 750 (rpm)
